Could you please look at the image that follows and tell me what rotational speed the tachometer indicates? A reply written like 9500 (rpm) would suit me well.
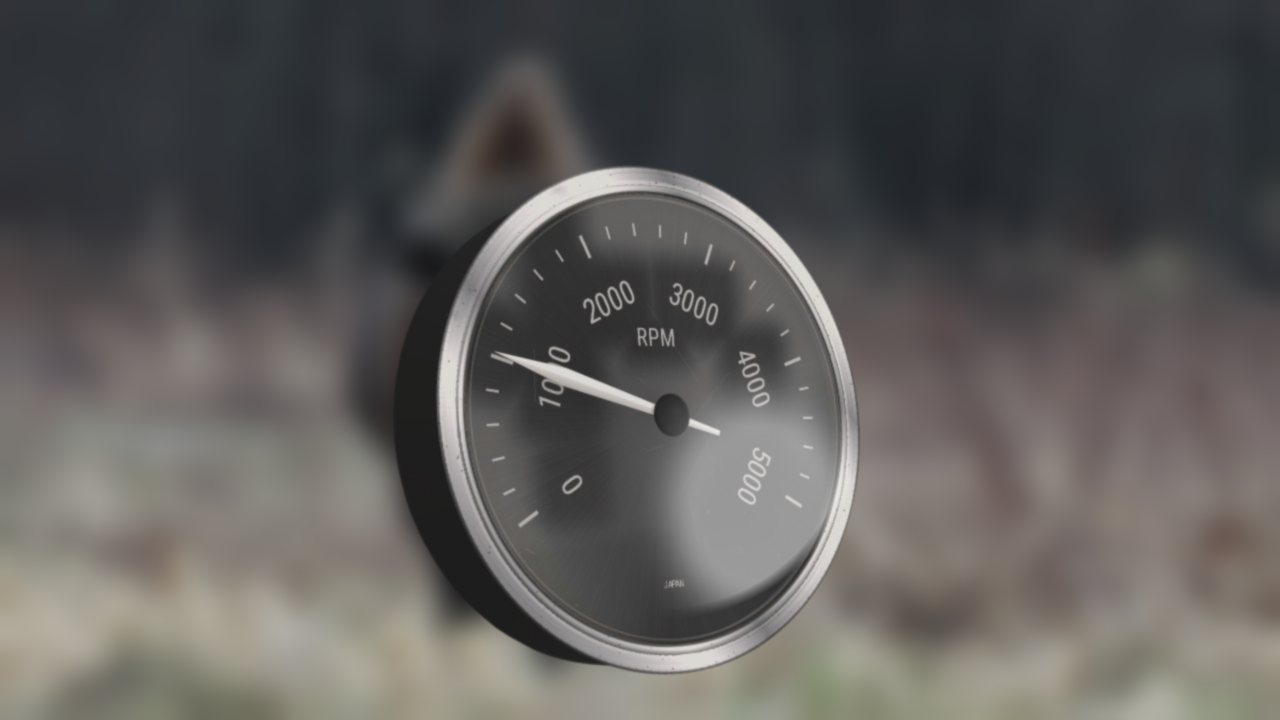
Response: 1000 (rpm)
